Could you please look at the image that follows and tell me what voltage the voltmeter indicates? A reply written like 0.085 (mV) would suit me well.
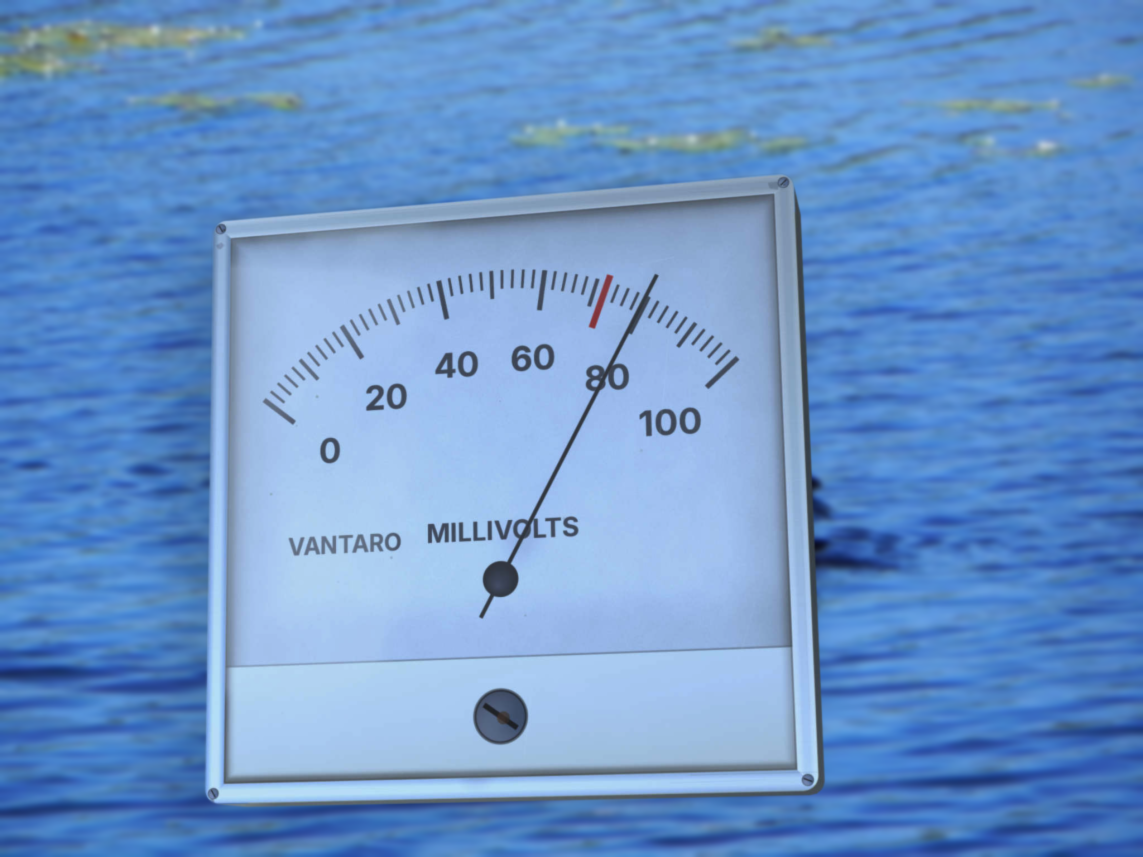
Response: 80 (mV)
